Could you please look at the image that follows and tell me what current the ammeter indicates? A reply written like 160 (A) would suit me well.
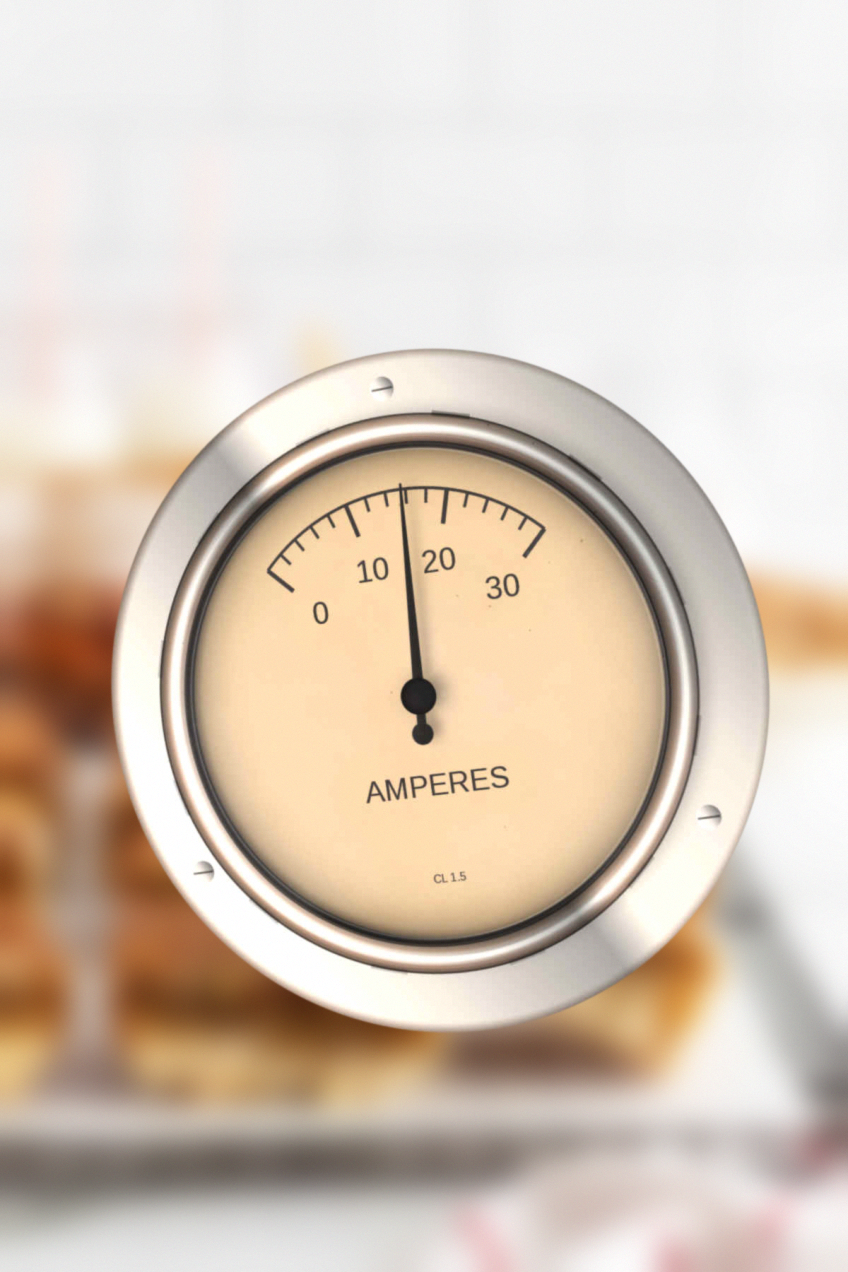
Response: 16 (A)
